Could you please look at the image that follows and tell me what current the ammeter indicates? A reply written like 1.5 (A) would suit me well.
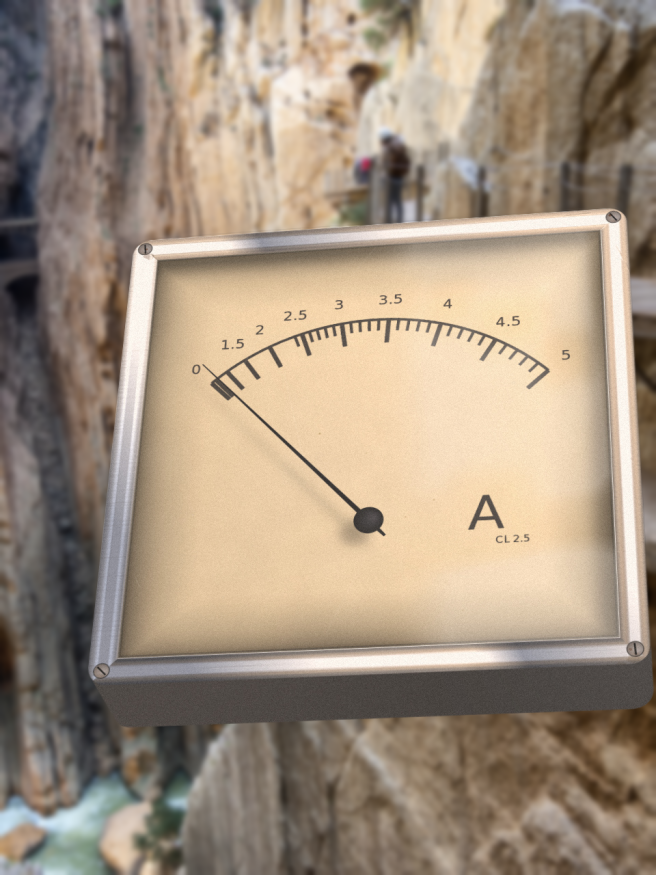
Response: 0.5 (A)
